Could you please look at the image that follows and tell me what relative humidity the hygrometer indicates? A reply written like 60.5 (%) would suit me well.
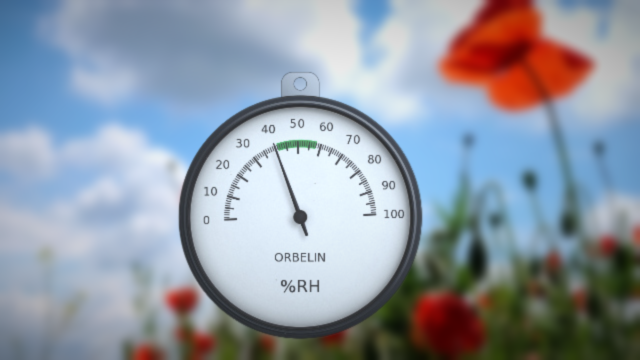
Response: 40 (%)
